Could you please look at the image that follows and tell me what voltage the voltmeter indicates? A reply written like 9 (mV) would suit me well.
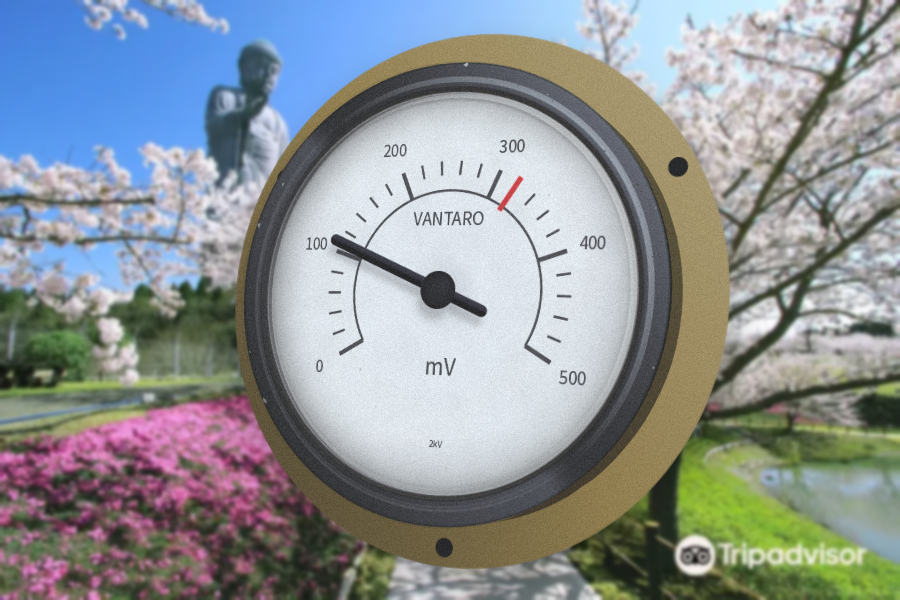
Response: 110 (mV)
